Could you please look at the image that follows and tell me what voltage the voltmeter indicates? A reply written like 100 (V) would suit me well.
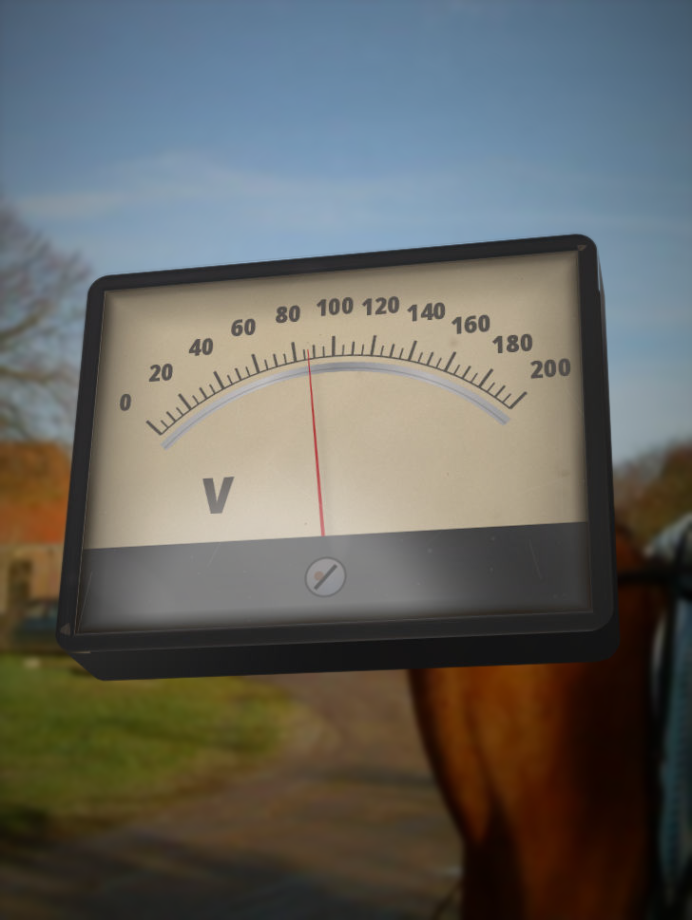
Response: 87.5 (V)
